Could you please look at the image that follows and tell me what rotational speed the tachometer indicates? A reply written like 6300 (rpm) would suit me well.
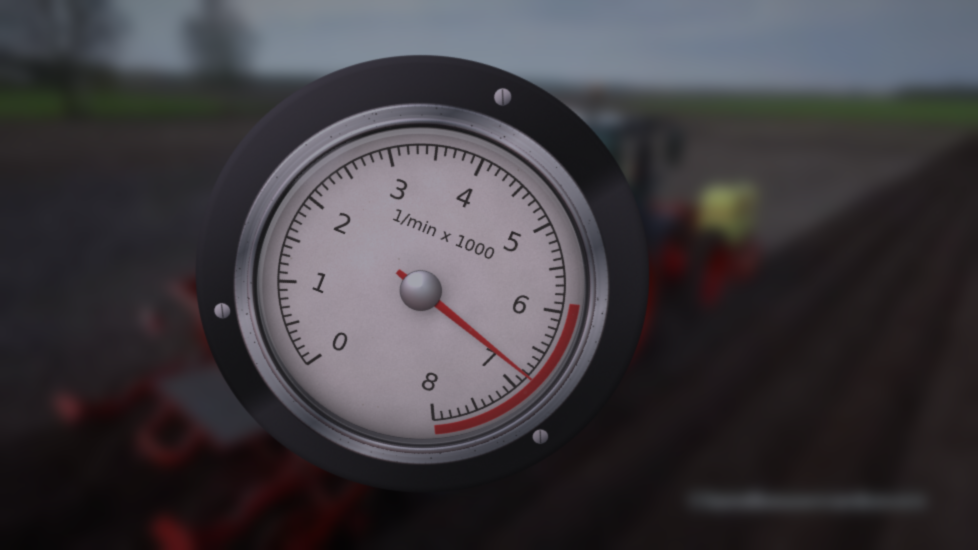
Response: 6800 (rpm)
